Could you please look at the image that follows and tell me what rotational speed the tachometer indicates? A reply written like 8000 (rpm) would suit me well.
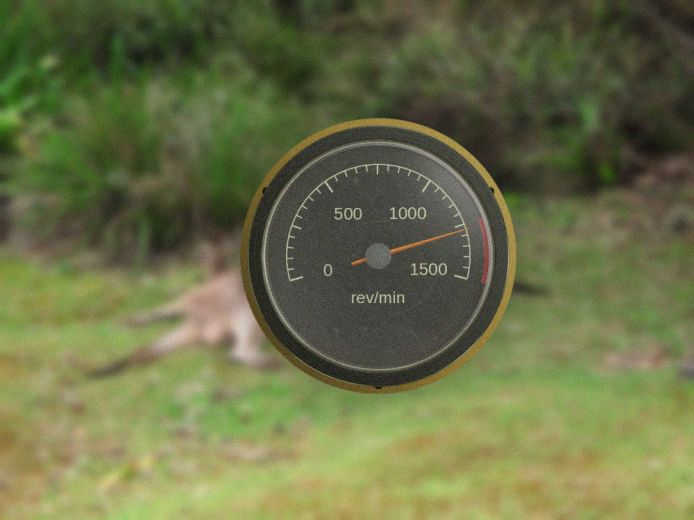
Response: 1275 (rpm)
